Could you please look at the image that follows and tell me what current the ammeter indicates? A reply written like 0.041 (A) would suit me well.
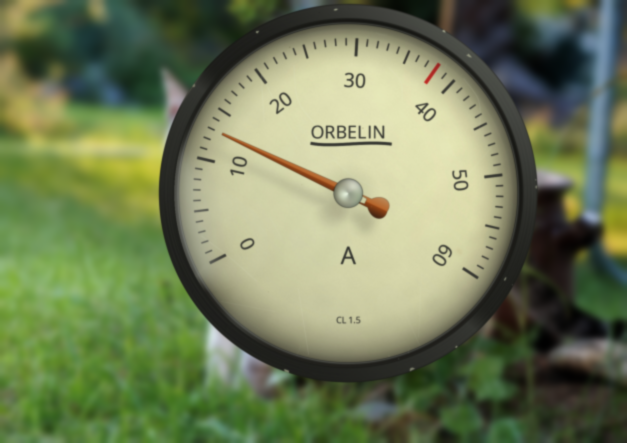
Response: 13 (A)
